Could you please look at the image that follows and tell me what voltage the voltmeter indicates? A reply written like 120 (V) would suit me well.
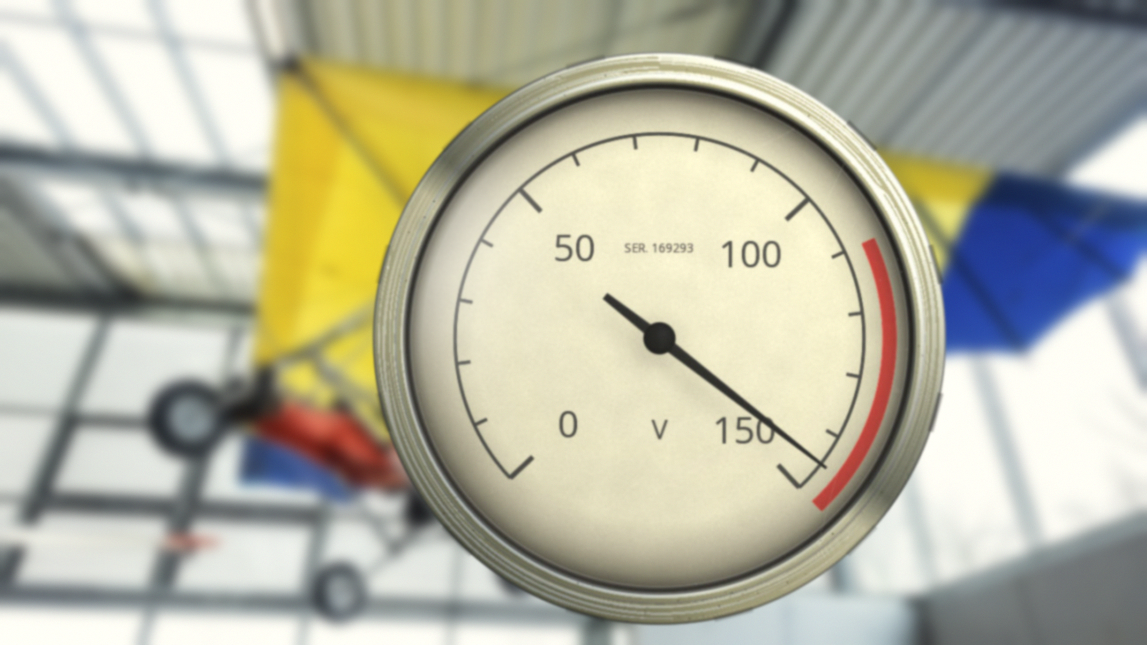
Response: 145 (V)
